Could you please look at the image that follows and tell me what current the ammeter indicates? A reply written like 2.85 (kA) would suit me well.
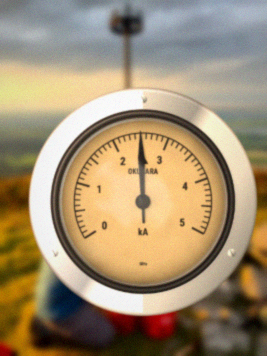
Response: 2.5 (kA)
